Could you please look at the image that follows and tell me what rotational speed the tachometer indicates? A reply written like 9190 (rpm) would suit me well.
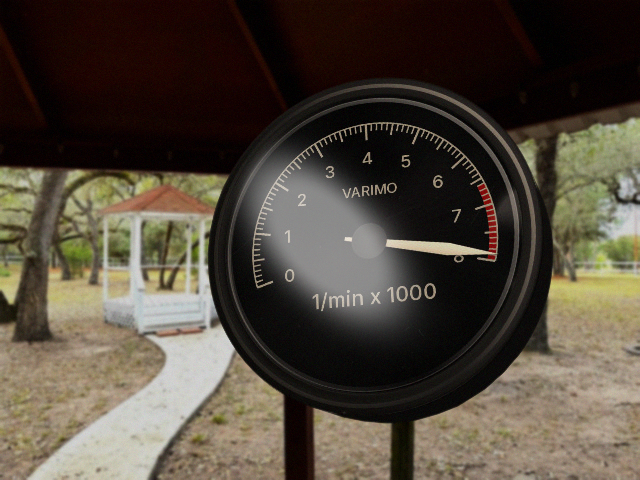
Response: 7900 (rpm)
